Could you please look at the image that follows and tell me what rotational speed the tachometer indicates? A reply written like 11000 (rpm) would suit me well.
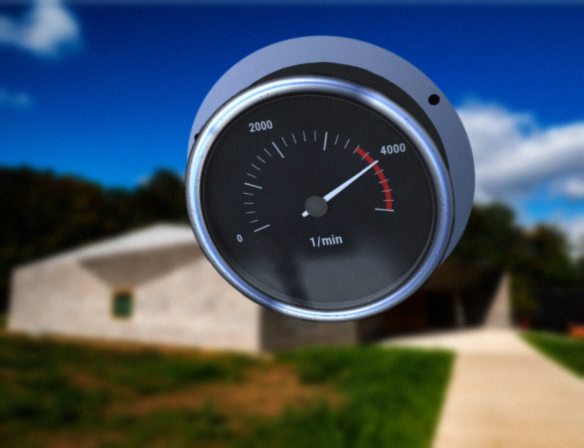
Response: 4000 (rpm)
